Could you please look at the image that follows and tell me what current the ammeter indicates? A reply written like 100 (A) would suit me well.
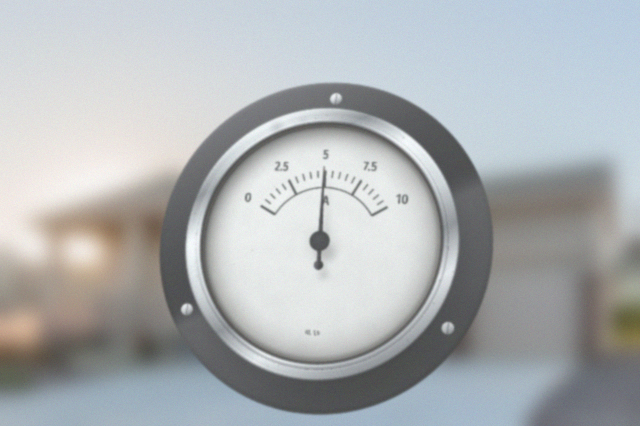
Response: 5 (A)
